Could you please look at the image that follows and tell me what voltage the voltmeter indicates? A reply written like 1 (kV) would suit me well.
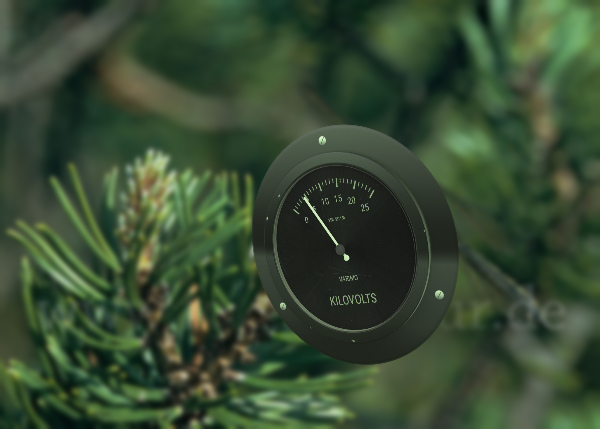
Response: 5 (kV)
